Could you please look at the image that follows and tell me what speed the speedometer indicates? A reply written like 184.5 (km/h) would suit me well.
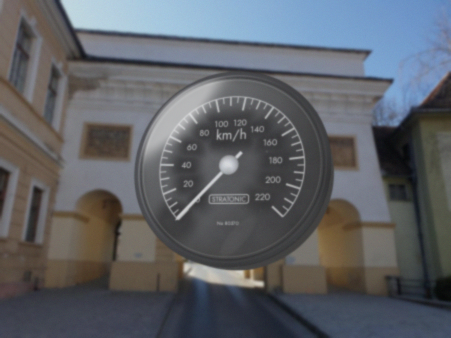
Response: 0 (km/h)
